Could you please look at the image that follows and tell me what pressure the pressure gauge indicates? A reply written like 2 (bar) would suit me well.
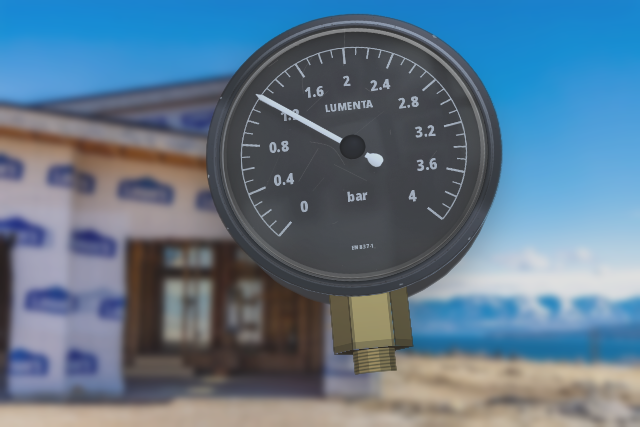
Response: 1.2 (bar)
